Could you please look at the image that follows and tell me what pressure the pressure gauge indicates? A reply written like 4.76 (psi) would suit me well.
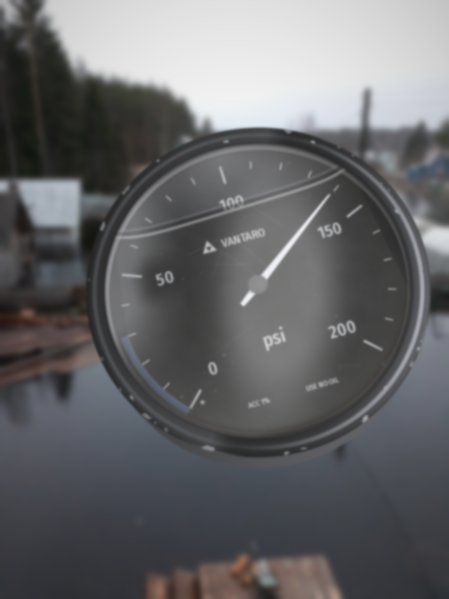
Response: 140 (psi)
